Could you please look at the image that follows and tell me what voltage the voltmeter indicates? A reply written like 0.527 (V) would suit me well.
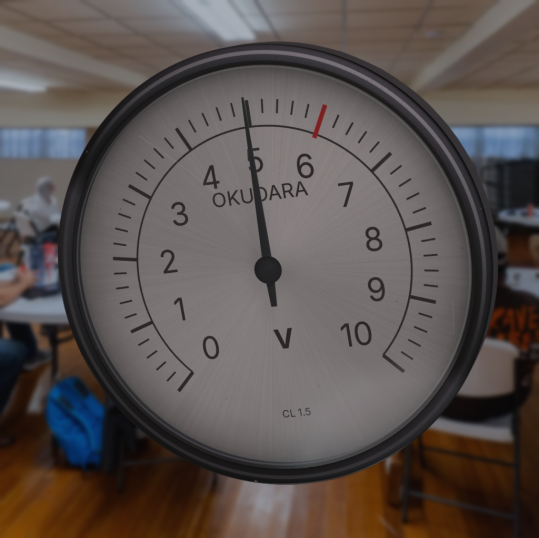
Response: 5 (V)
